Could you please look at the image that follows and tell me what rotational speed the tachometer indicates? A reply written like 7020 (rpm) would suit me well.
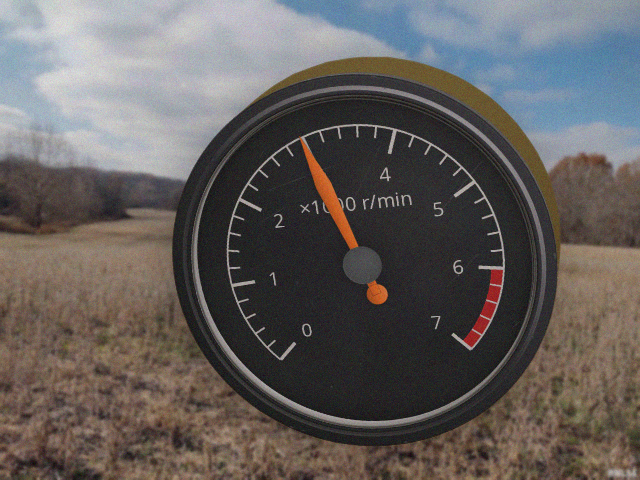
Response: 3000 (rpm)
